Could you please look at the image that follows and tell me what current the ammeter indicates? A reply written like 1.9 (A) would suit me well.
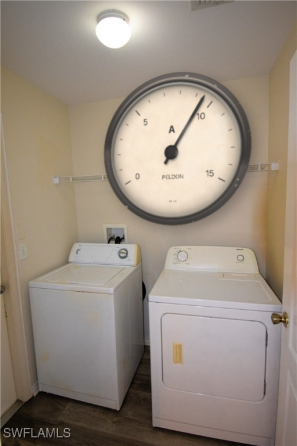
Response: 9.5 (A)
